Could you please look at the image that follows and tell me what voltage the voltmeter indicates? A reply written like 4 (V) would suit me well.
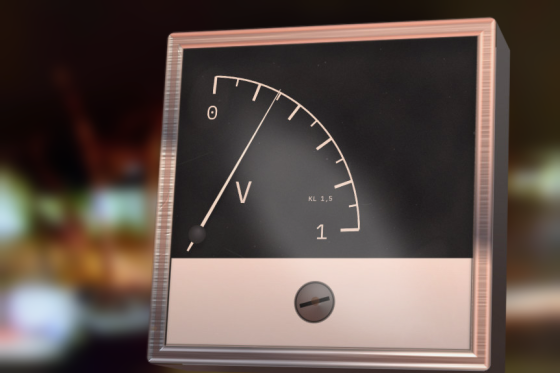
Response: 0.3 (V)
